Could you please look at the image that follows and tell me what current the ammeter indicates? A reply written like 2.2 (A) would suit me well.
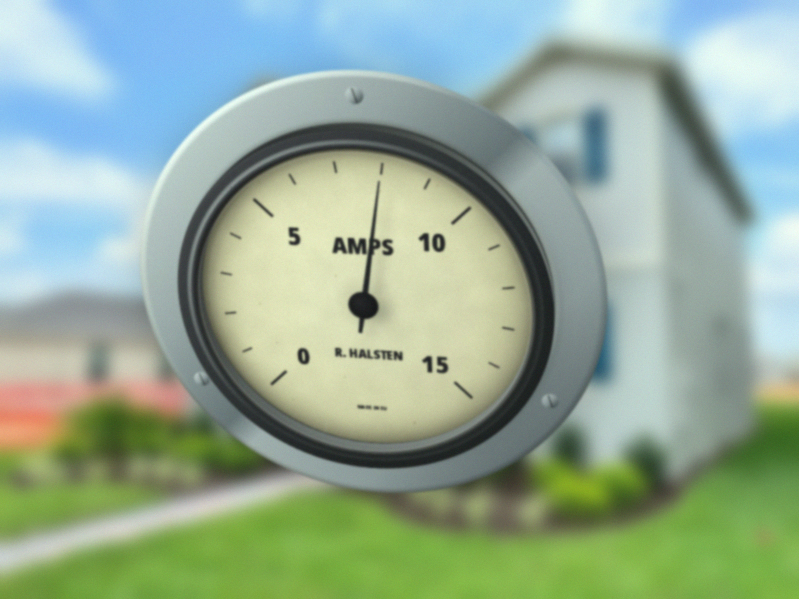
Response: 8 (A)
